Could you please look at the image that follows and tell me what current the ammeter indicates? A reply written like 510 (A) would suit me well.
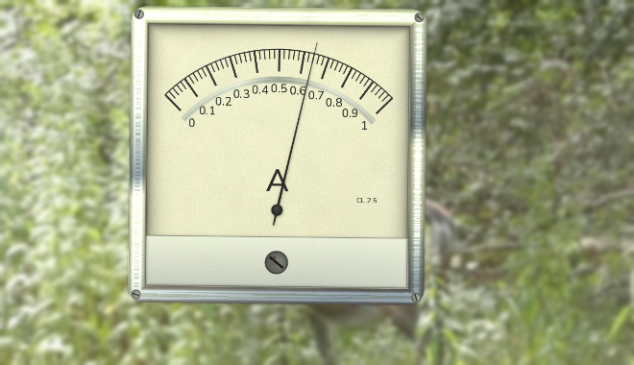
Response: 0.64 (A)
